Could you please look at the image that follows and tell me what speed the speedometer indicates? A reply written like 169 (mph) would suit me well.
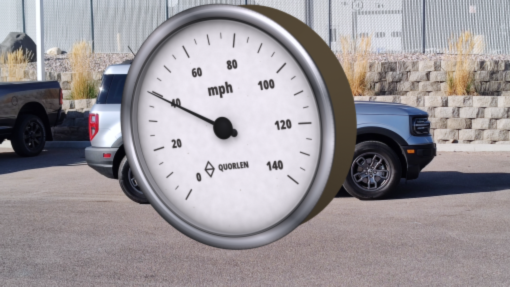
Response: 40 (mph)
